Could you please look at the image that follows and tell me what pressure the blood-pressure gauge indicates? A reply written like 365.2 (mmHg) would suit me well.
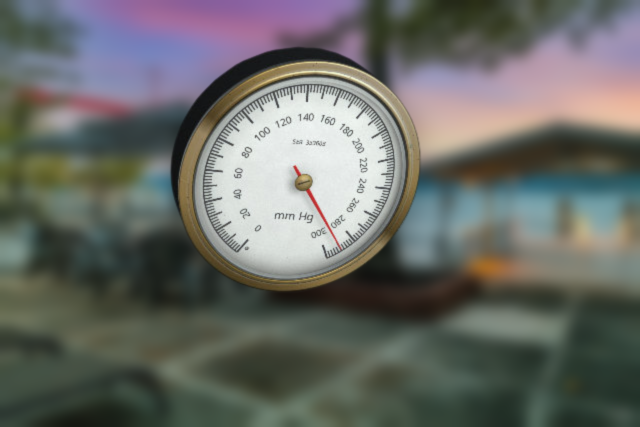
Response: 290 (mmHg)
